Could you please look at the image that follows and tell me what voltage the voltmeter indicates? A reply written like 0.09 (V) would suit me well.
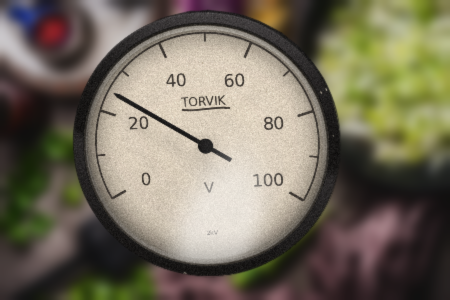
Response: 25 (V)
